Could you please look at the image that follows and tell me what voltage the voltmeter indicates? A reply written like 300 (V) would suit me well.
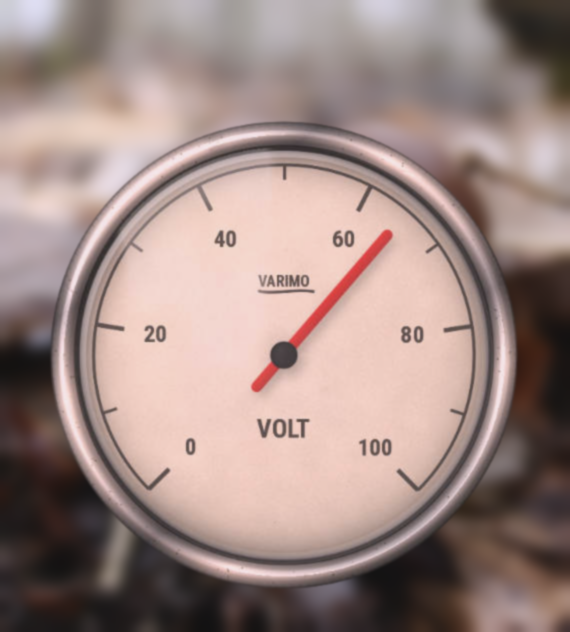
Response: 65 (V)
